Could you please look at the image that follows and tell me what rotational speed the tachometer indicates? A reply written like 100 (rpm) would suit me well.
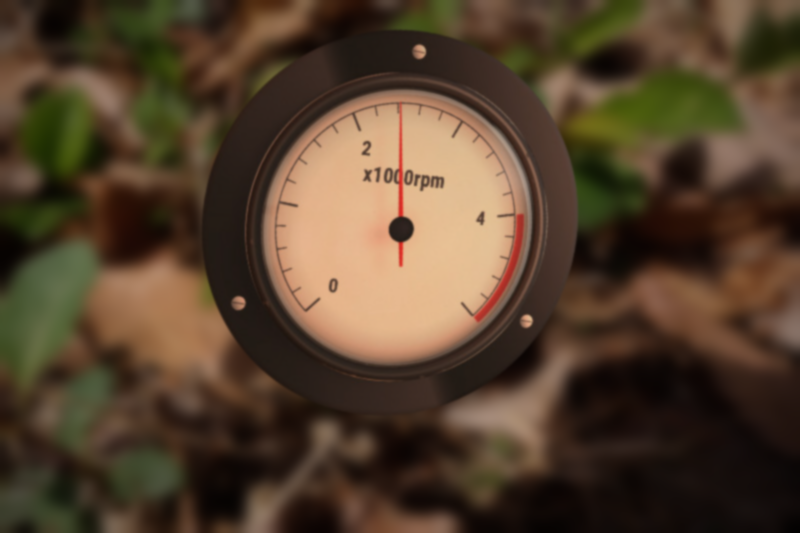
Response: 2400 (rpm)
